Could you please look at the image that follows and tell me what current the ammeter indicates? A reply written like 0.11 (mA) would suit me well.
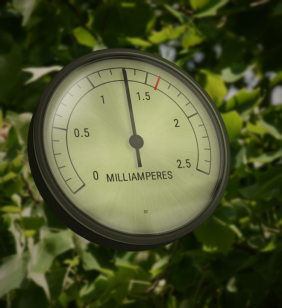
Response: 1.3 (mA)
